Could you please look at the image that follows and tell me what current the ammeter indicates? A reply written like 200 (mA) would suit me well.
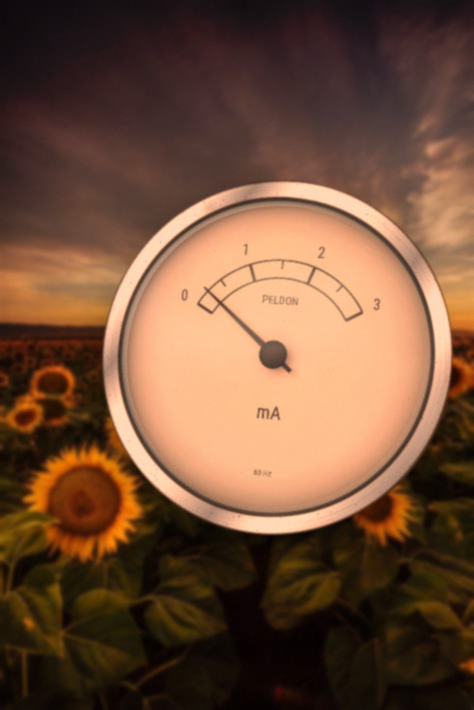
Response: 0.25 (mA)
